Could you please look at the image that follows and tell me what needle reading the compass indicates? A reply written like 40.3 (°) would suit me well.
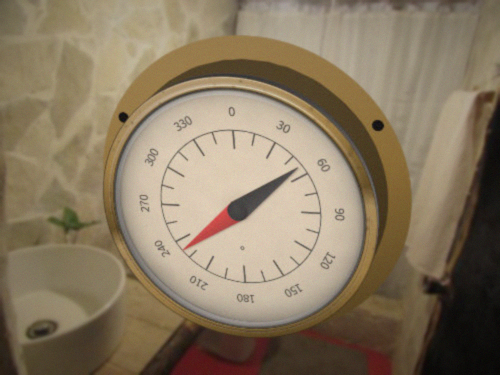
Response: 232.5 (°)
